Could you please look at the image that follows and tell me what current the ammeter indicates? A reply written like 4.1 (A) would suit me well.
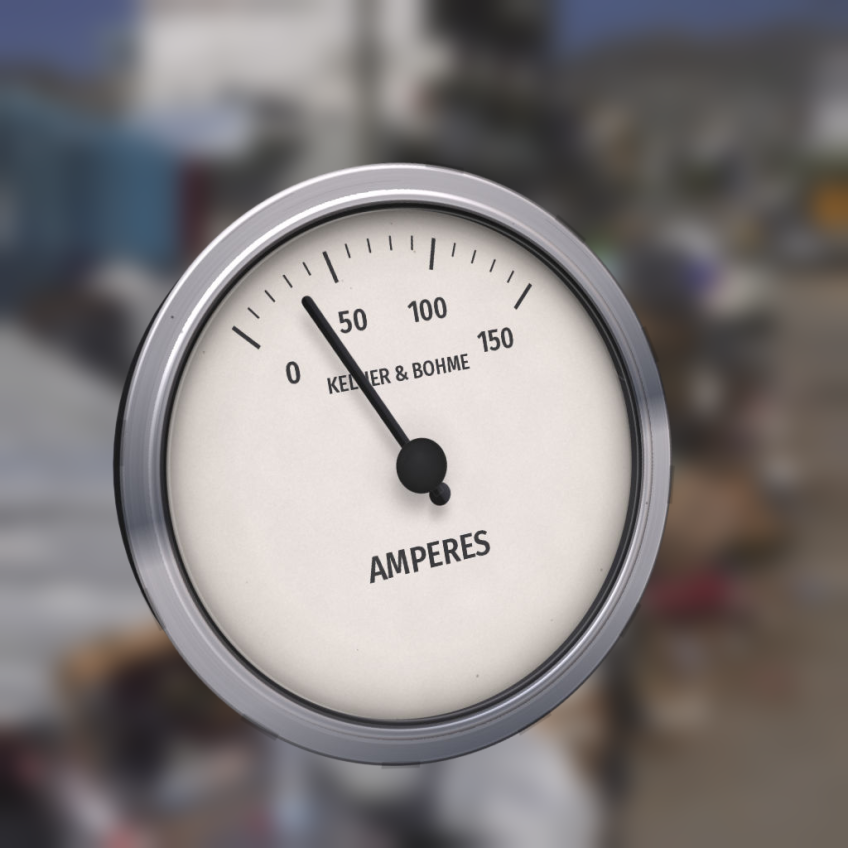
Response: 30 (A)
